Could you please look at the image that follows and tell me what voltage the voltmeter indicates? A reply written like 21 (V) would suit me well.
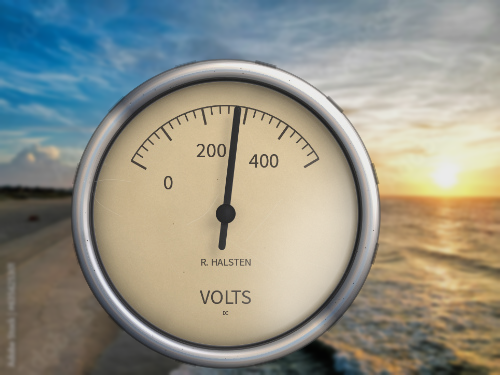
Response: 280 (V)
